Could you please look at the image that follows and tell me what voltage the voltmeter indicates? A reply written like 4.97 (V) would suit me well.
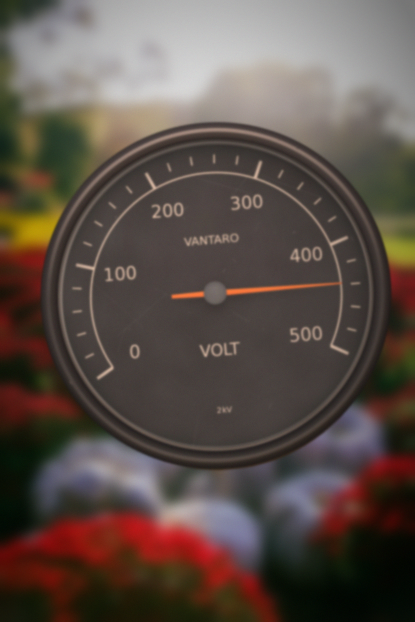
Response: 440 (V)
